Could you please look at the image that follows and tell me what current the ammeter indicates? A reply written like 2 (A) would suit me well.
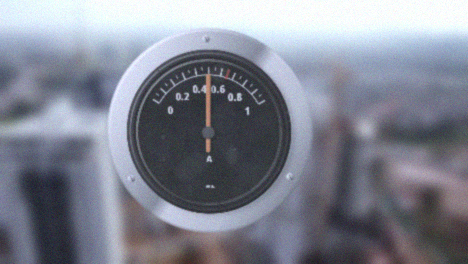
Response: 0.5 (A)
